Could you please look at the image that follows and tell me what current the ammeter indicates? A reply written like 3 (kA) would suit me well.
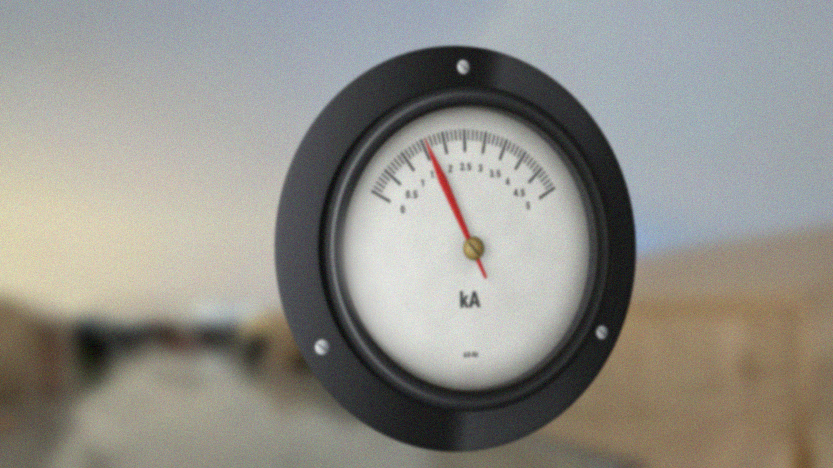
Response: 1.5 (kA)
